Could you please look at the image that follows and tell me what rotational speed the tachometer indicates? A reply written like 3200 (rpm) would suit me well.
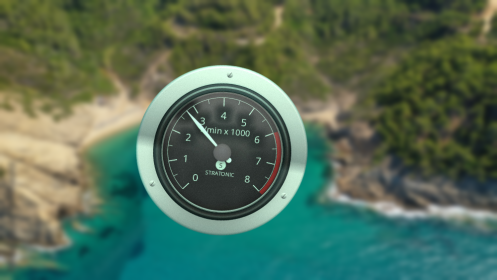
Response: 2750 (rpm)
